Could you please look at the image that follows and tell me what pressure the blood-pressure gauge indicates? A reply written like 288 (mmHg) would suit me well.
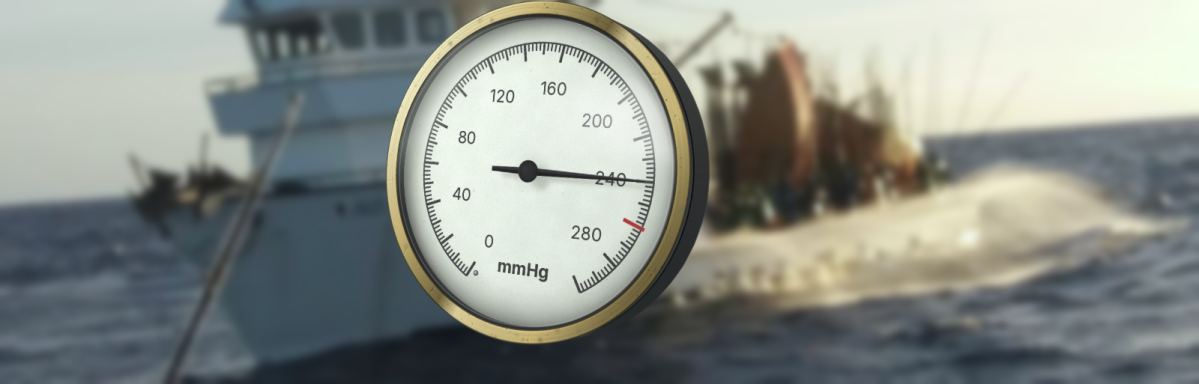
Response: 240 (mmHg)
